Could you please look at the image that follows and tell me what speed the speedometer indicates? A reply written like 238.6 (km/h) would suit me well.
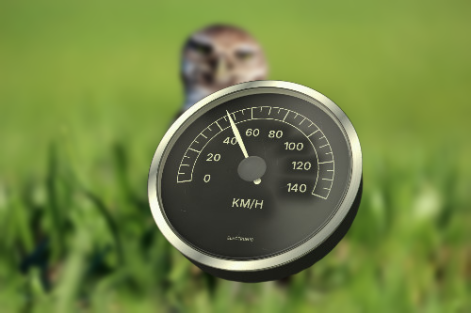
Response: 47.5 (km/h)
